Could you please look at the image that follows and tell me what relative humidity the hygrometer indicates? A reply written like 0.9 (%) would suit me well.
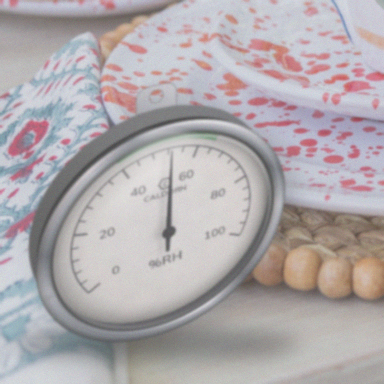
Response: 52 (%)
